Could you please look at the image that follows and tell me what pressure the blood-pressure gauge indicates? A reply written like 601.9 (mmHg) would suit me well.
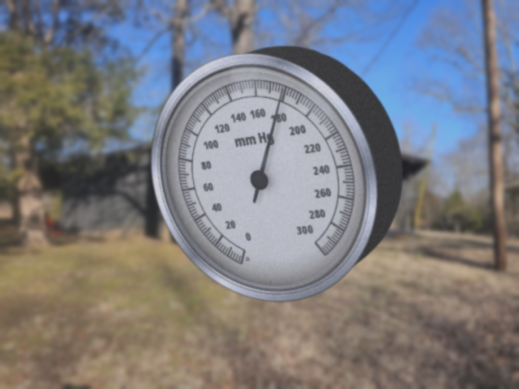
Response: 180 (mmHg)
